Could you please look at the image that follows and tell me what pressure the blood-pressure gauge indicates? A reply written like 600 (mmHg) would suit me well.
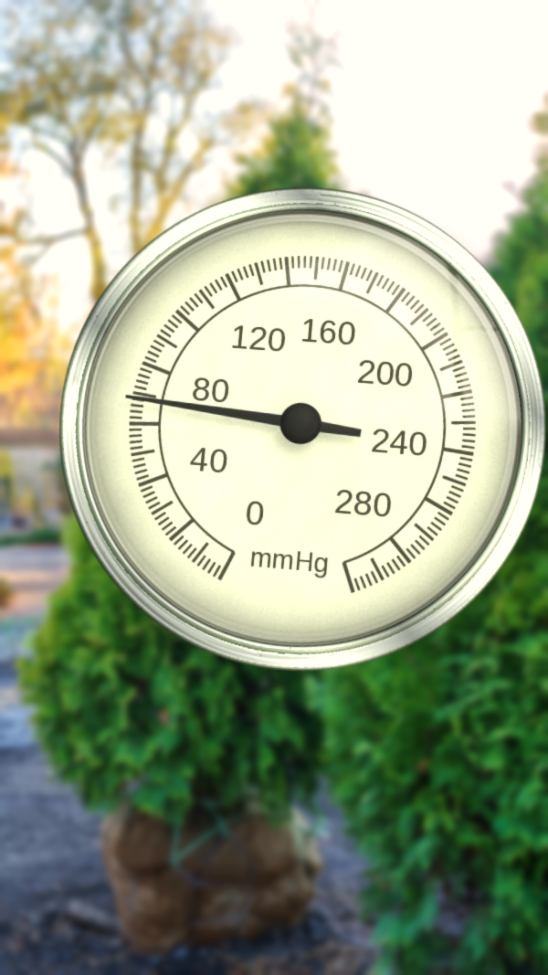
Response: 68 (mmHg)
